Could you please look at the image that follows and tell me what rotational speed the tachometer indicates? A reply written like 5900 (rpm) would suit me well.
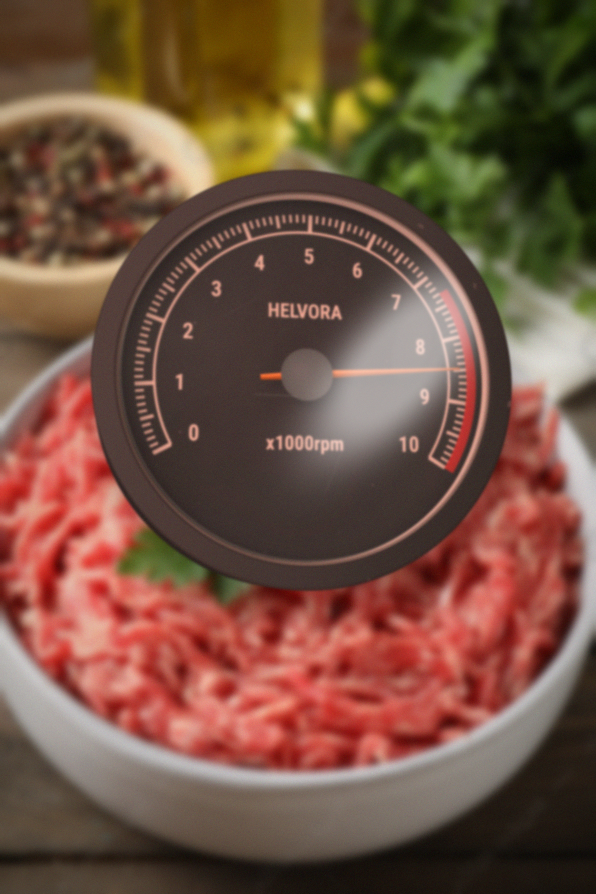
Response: 8500 (rpm)
